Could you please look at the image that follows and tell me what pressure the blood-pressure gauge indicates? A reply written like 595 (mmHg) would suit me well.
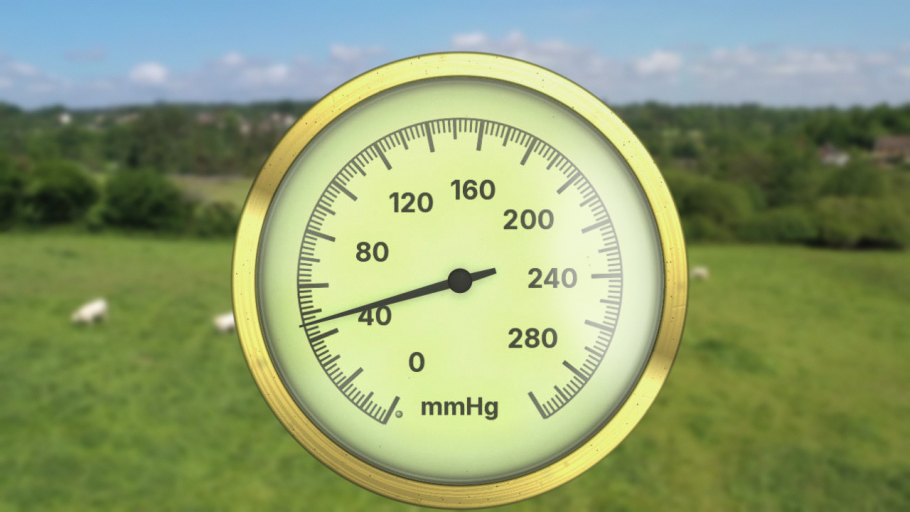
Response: 46 (mmHg)
